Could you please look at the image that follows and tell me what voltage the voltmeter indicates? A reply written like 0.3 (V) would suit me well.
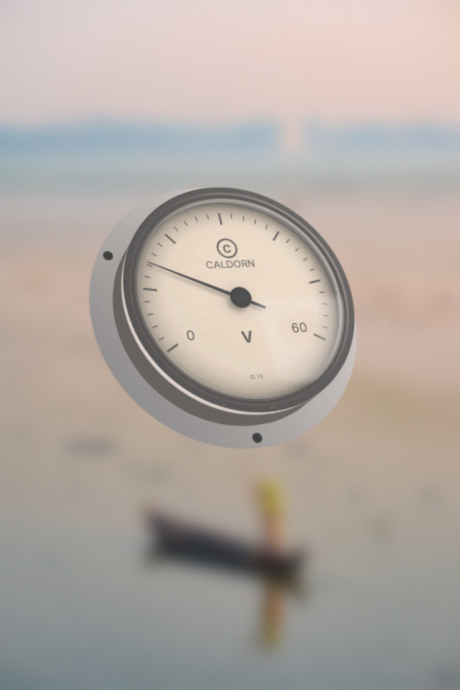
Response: 14 (V)
